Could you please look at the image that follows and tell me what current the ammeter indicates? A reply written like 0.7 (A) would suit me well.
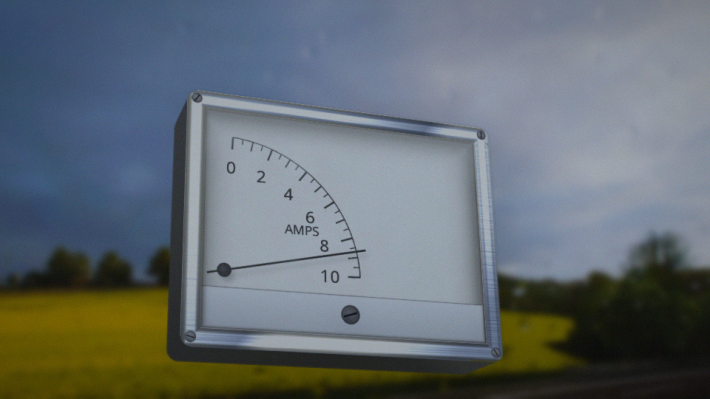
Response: 8.75 (A)
